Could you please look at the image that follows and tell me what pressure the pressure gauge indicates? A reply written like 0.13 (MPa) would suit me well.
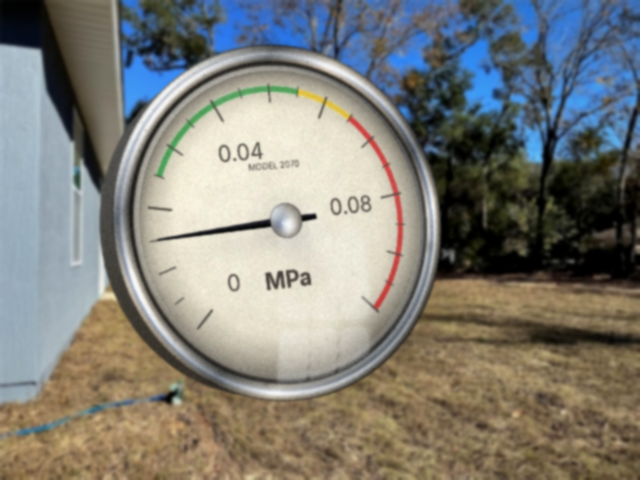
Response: 0.015 (MPa)
